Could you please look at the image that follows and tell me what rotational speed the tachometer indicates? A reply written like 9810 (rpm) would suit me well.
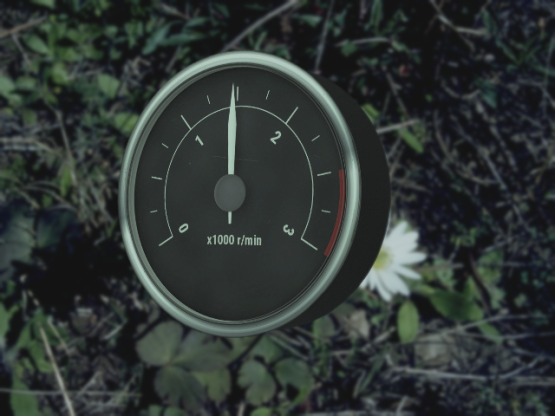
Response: 1500 (rpm)
